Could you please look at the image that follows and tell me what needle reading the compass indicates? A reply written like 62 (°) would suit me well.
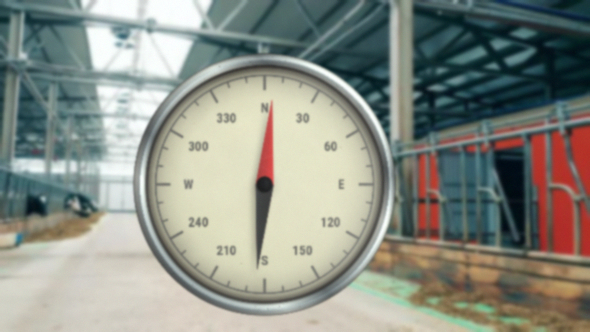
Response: 5 (°)
